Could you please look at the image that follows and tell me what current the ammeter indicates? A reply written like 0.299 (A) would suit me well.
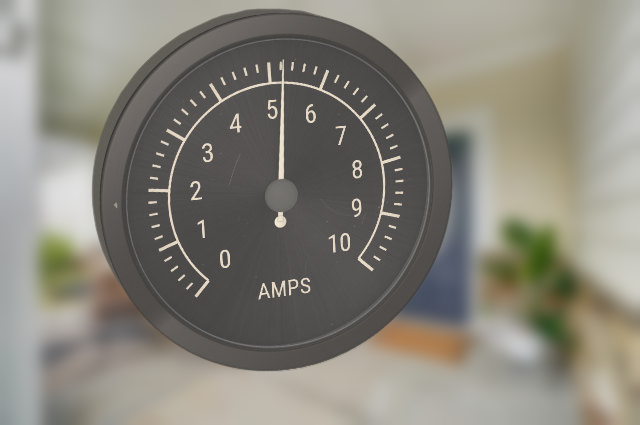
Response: 5.2 (A)
